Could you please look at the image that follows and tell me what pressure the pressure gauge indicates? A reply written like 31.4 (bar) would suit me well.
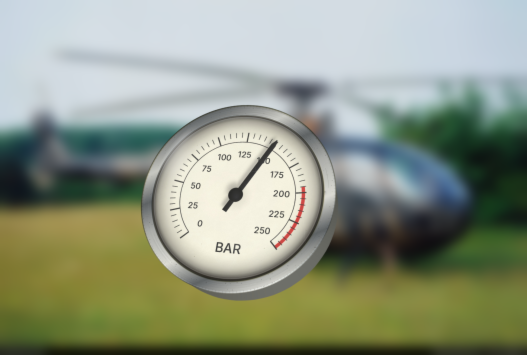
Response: 150 (bar)
